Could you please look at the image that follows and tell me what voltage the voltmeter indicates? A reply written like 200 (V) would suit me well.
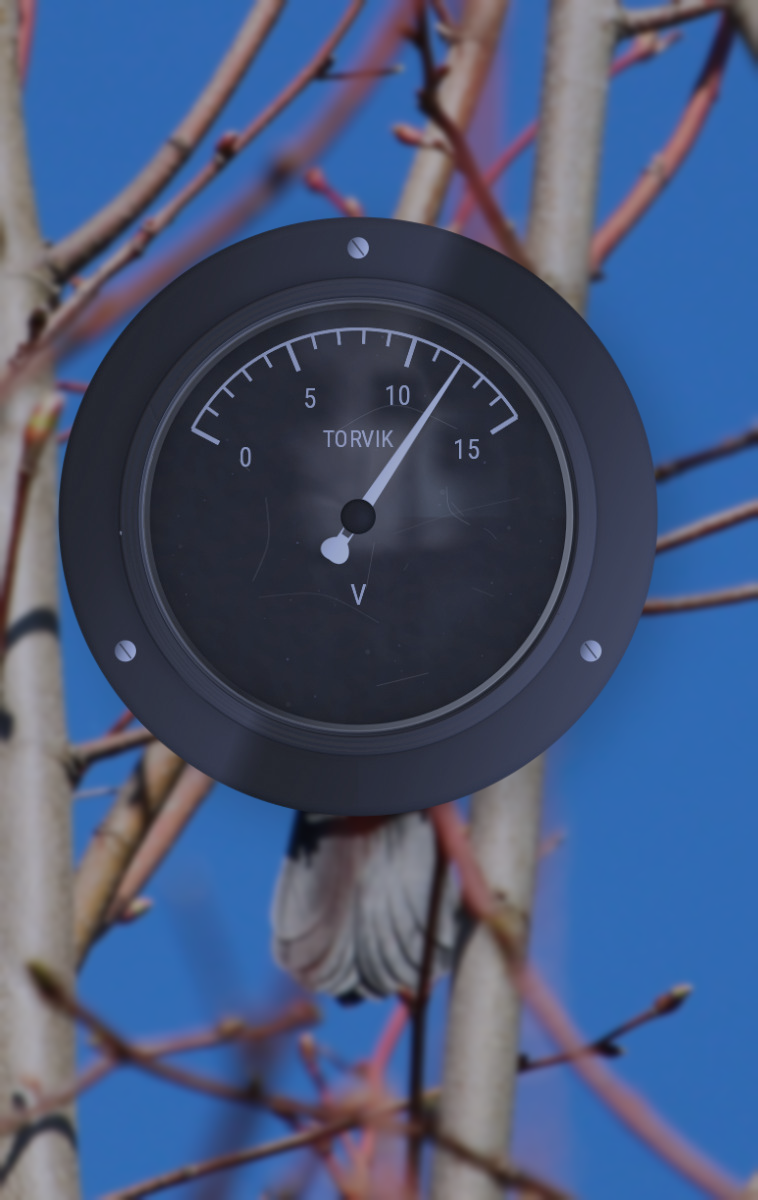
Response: 12 (V)
